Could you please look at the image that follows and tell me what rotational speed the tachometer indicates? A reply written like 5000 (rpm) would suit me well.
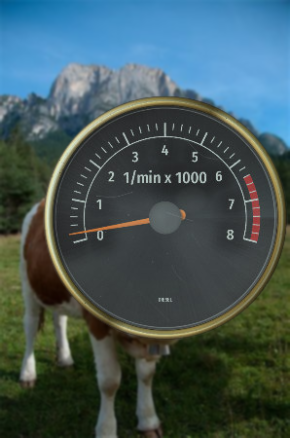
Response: 200 (rpm)
